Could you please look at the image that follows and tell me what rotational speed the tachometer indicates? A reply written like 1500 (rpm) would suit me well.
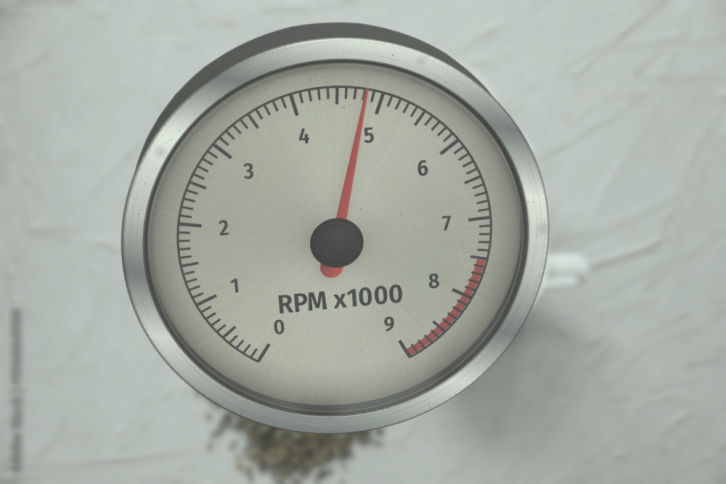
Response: 4800 (rpm)
